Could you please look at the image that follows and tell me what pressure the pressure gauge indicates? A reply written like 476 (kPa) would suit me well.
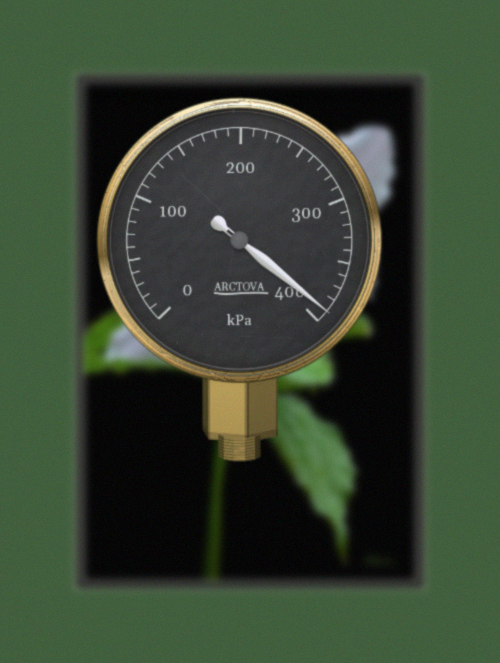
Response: 390 (kPa)
